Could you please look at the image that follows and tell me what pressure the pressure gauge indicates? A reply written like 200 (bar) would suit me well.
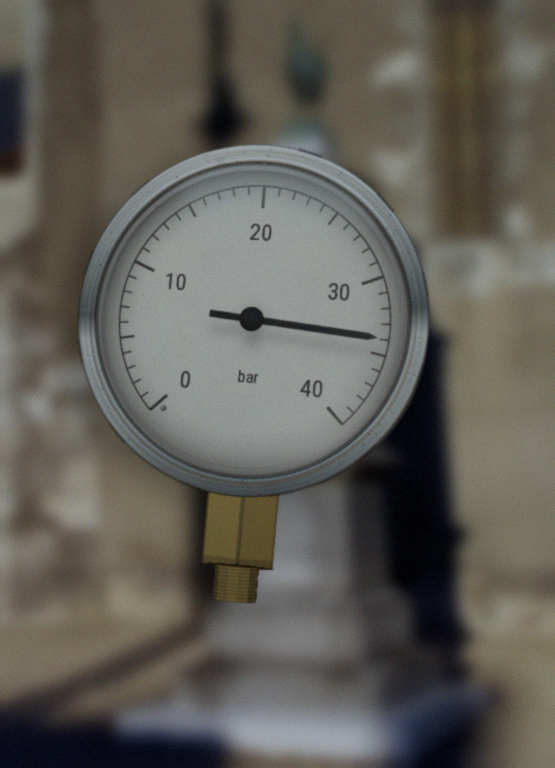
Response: 34 (bar)
